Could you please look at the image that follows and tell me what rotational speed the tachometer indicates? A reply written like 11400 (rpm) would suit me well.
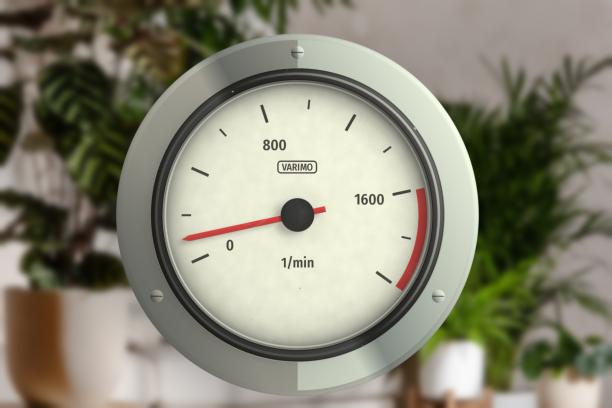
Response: 100 (rpm)
